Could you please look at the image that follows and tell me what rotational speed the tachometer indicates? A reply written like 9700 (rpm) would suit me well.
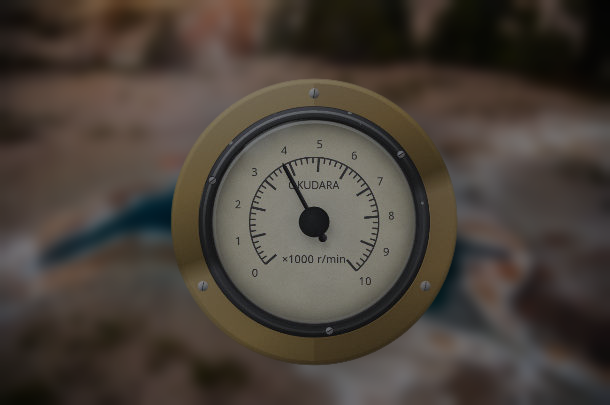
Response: 3800 (rpm)
